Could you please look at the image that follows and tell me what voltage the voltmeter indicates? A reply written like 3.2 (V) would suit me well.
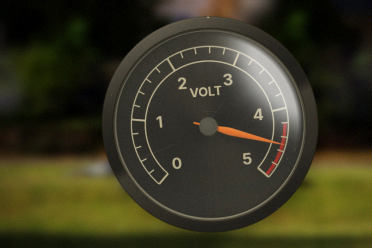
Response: 4.5 (V)
